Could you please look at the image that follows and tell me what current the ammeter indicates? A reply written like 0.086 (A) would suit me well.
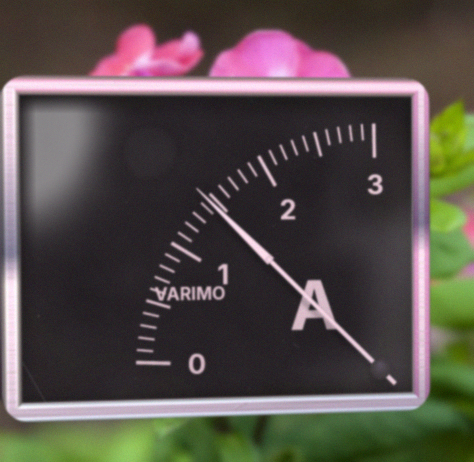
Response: 1.45 (A)
